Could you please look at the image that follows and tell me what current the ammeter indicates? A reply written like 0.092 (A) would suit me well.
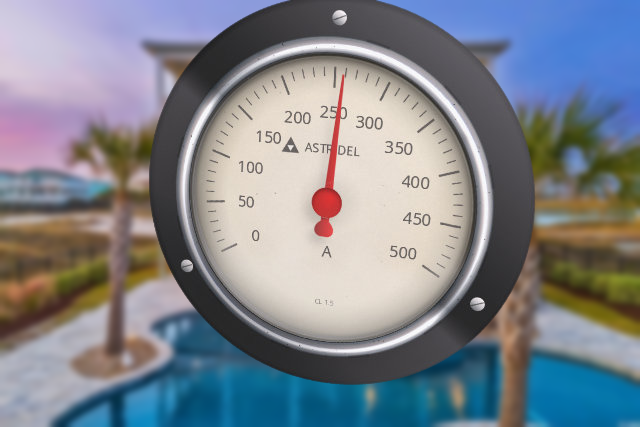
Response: 260 (A)
